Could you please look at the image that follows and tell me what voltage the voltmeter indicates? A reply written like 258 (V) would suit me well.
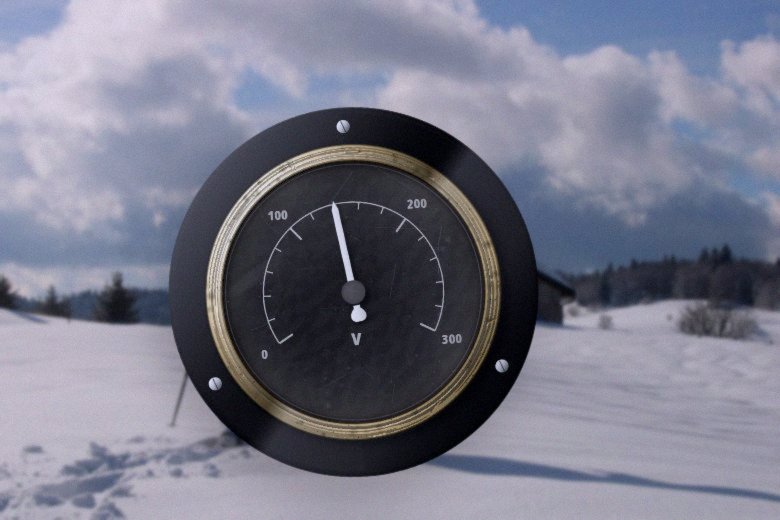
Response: 140 (V)
